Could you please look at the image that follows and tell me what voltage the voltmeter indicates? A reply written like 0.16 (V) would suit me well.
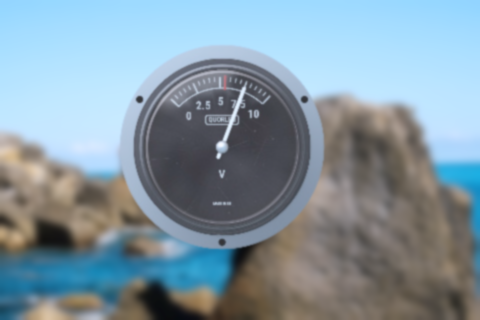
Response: 7.5 (V)
